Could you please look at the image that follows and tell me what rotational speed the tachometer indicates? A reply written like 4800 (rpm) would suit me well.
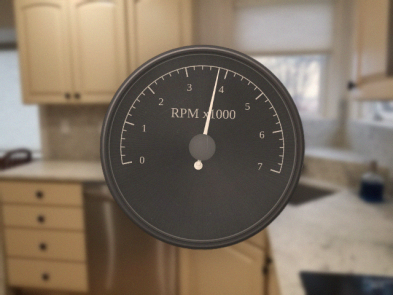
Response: 3800 (rpm)
